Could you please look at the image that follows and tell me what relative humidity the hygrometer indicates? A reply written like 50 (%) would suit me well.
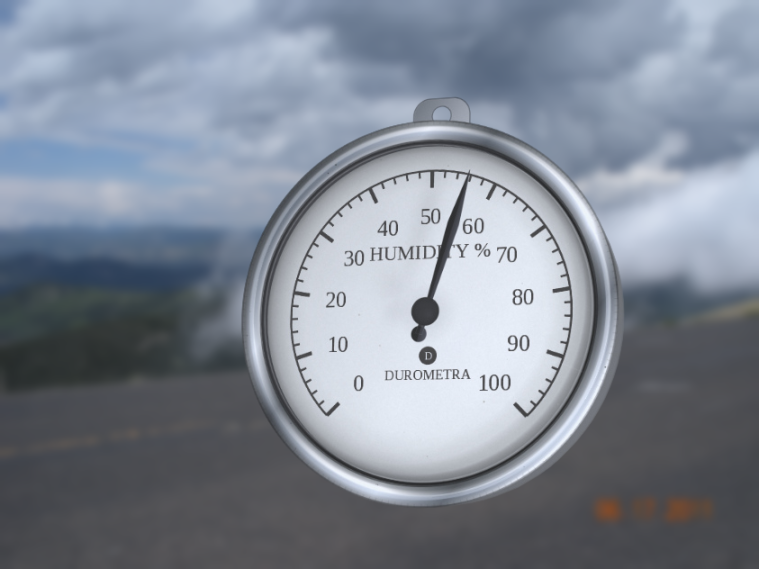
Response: 56 (%)
